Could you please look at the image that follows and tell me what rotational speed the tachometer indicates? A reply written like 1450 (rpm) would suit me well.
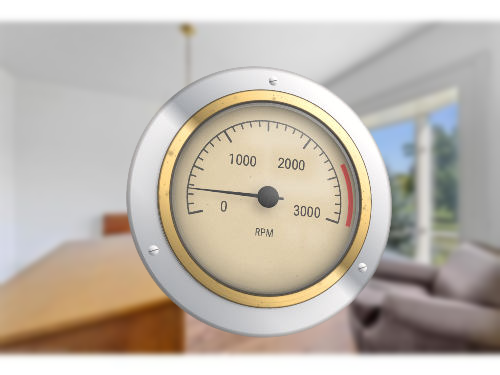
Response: 250 (rpm)
